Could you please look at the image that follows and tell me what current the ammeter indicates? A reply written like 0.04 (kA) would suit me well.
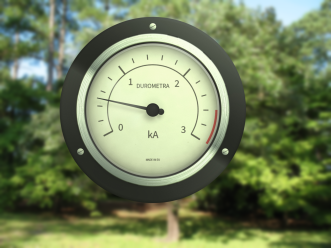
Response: 0.5 (kA)
